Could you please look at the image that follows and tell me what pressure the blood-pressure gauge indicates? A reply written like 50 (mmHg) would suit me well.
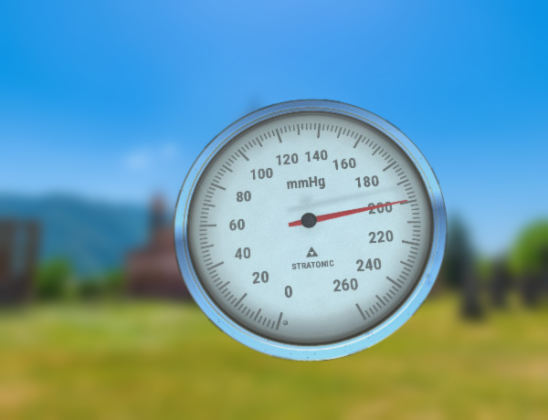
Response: 200 (mmHg)
